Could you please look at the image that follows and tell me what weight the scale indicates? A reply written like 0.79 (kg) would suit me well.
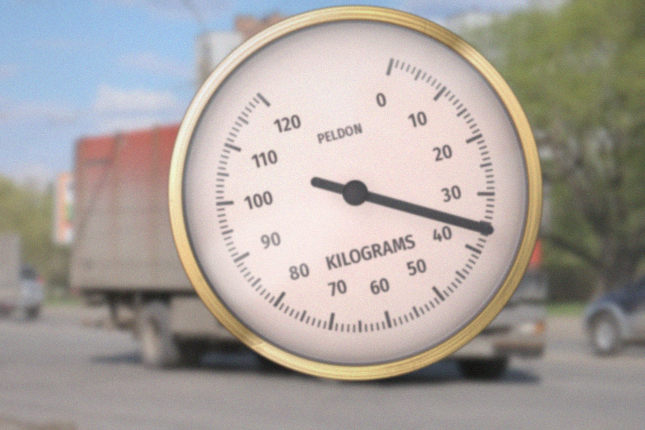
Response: 36 (kg)
